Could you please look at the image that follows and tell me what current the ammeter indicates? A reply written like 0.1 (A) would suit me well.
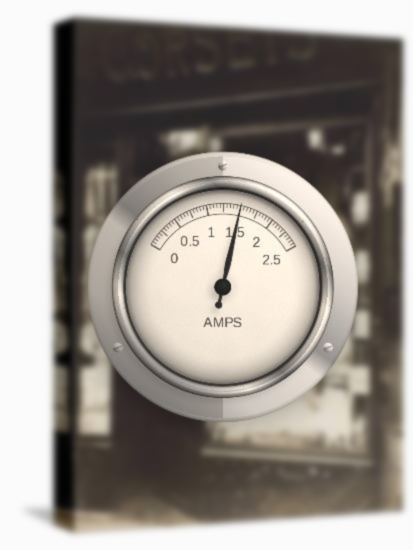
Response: 1.5 (A)
